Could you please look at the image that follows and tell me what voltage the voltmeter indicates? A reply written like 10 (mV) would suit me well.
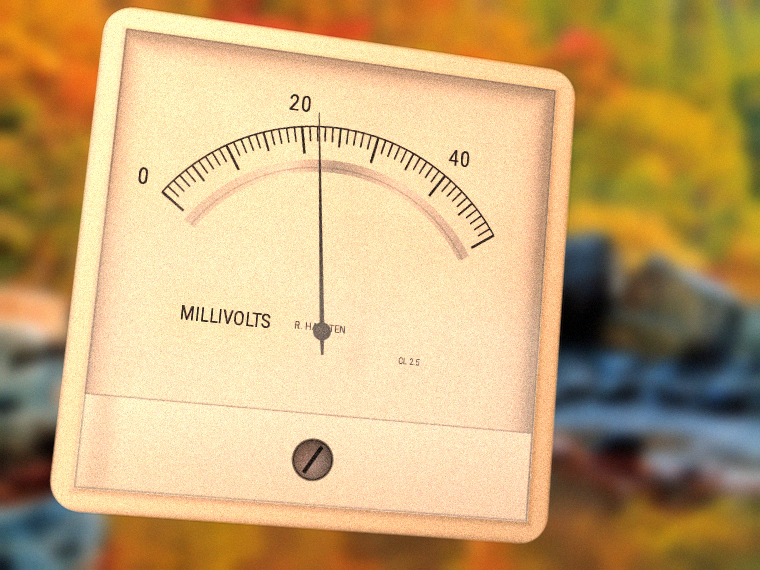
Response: 22 (mV)
